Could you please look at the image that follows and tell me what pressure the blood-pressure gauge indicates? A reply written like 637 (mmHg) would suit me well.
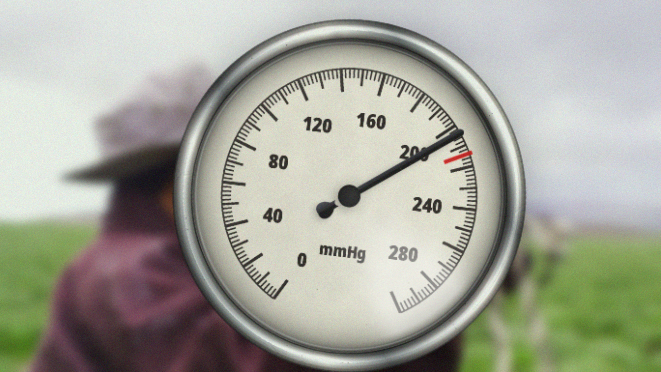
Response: 204 (mmHg)
